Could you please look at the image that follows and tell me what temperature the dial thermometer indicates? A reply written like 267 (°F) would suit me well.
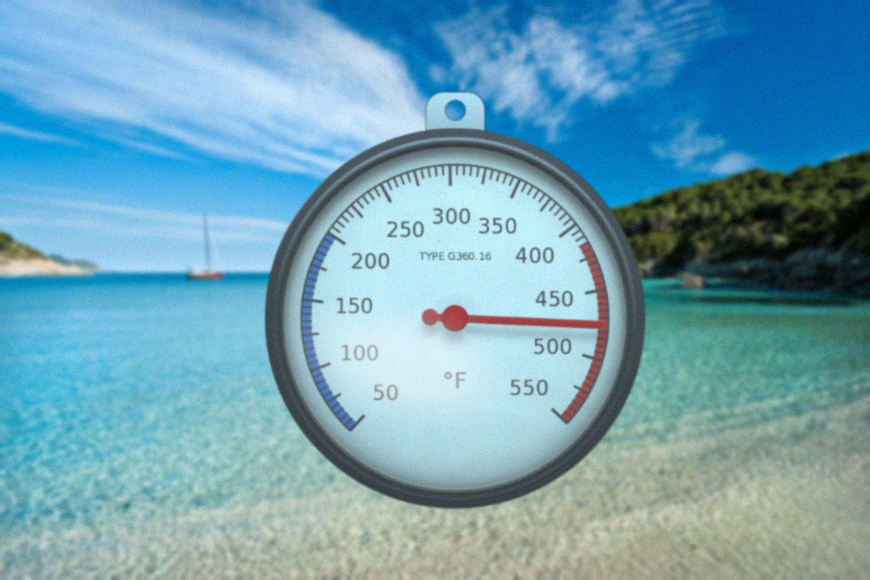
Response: 475 (°F)
